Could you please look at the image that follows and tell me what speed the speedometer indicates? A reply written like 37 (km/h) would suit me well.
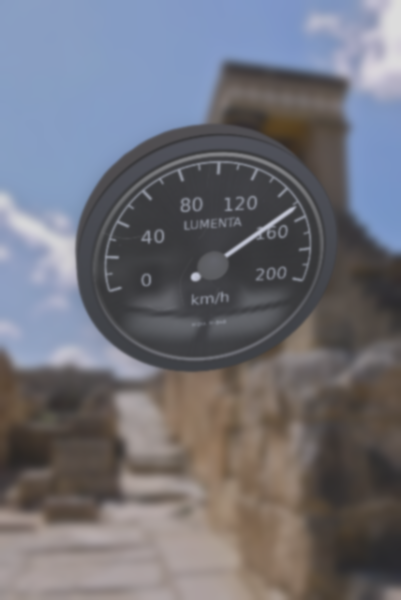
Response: 150 (km/h)
